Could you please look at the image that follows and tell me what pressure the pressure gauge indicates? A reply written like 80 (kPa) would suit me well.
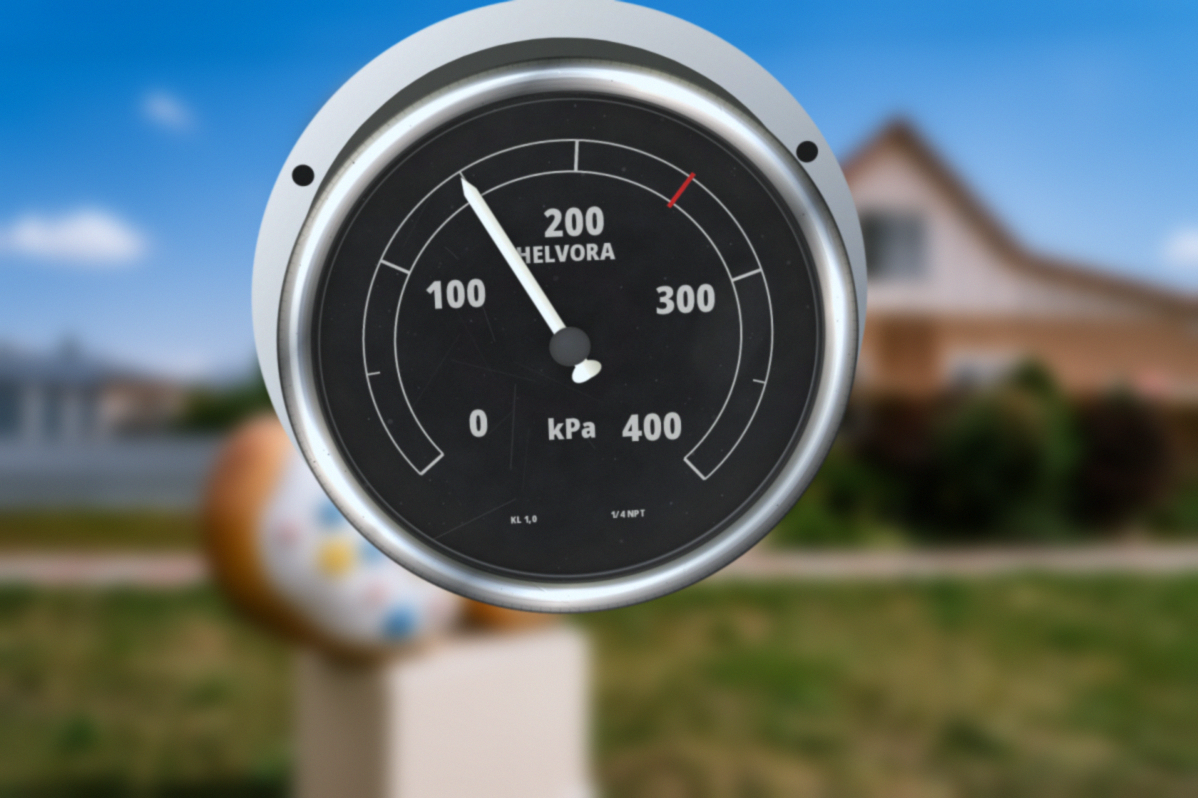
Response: 150 (kPa)
